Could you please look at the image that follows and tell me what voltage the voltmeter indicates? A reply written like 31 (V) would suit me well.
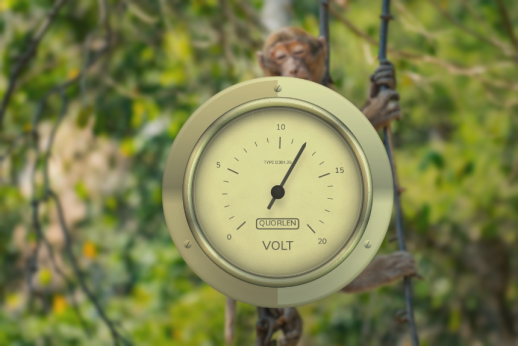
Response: 12 (V)
